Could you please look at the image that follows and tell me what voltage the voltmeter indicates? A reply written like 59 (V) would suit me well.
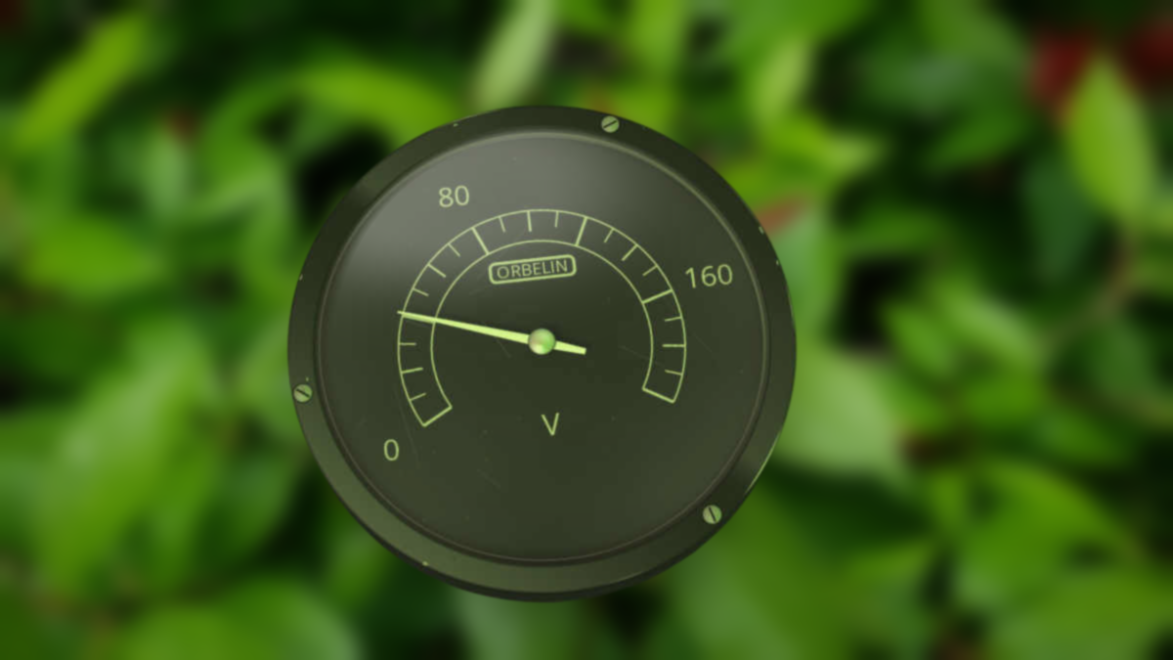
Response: 40 (V)
